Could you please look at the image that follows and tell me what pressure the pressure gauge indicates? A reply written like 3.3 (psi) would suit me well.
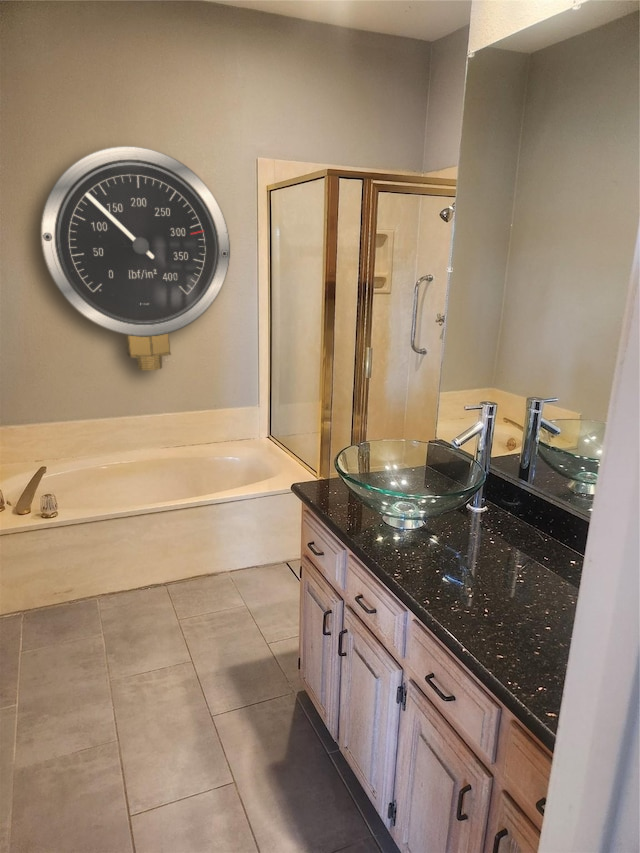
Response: 130 (psi)
